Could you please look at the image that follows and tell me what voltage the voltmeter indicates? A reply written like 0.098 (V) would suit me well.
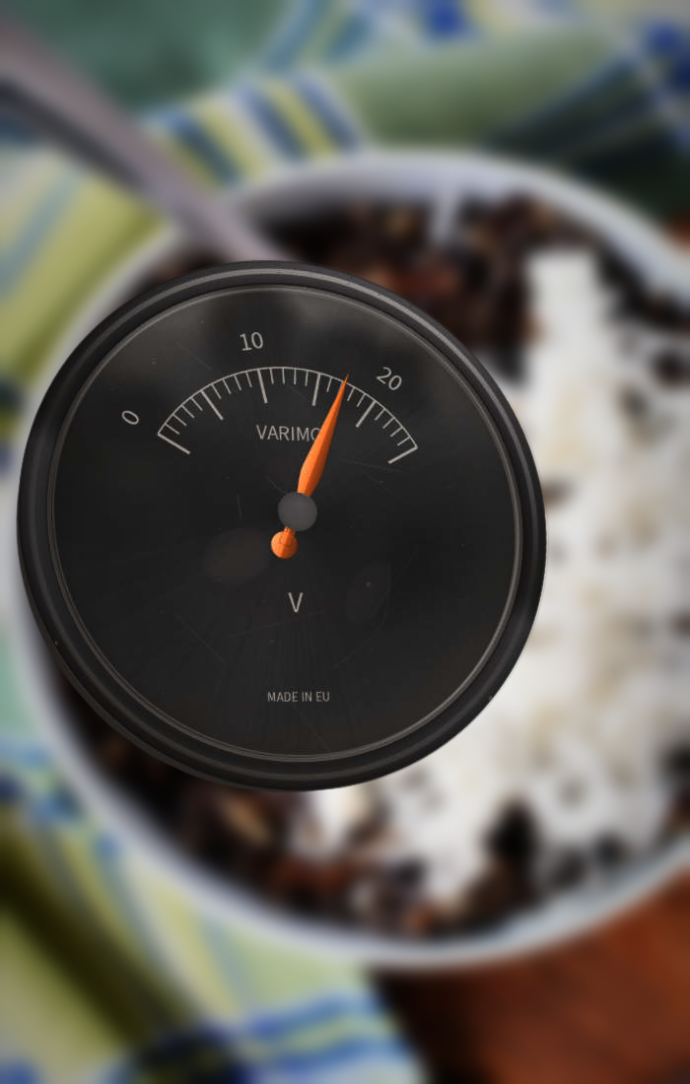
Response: 17 (V)
